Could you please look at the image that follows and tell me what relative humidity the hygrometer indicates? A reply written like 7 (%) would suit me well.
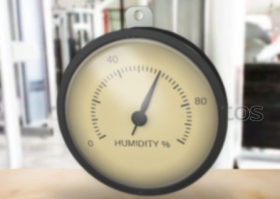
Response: 60 (%)
